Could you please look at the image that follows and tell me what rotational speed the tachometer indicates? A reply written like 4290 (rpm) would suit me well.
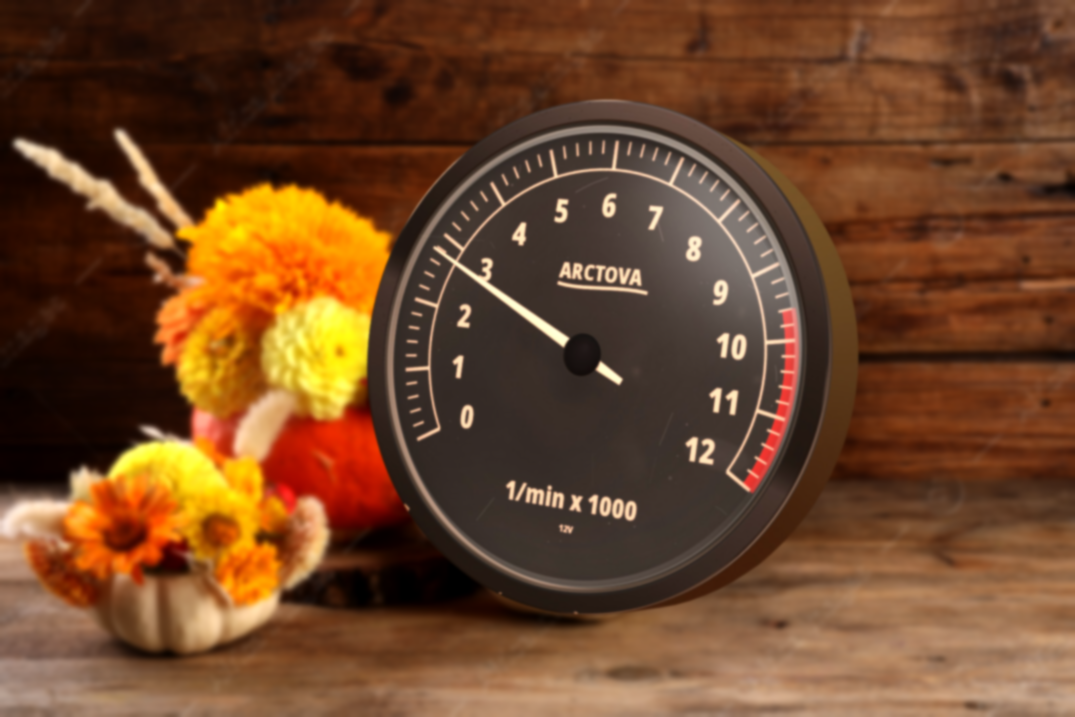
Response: 2800 (rpm)
